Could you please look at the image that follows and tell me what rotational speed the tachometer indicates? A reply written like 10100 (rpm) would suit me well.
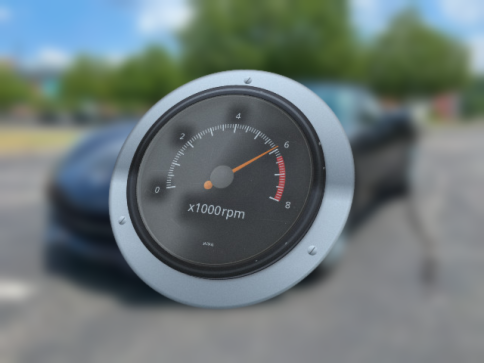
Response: 6000 (rpm)
